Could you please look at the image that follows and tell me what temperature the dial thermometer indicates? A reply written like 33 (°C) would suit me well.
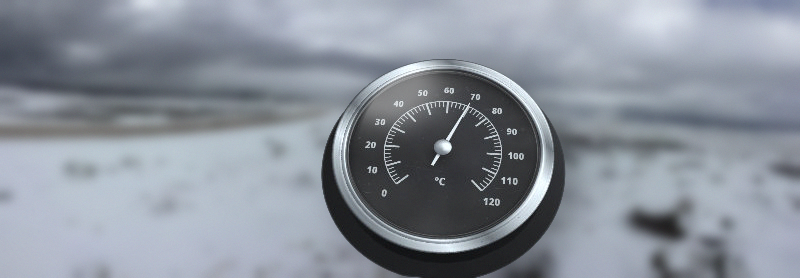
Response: 70 (°C)
